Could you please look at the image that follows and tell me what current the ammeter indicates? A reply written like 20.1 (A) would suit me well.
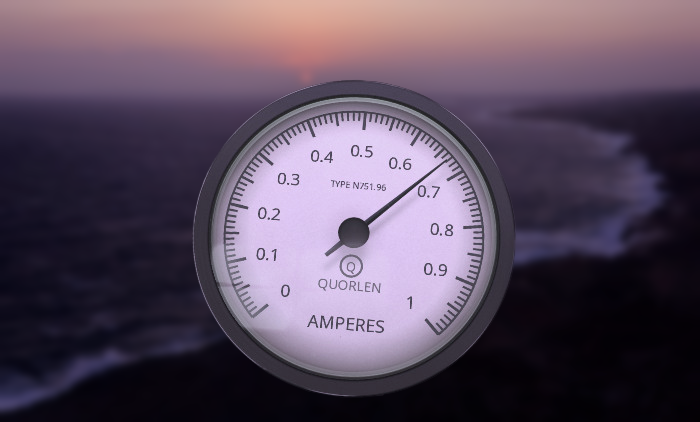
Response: 0.67 (A)
